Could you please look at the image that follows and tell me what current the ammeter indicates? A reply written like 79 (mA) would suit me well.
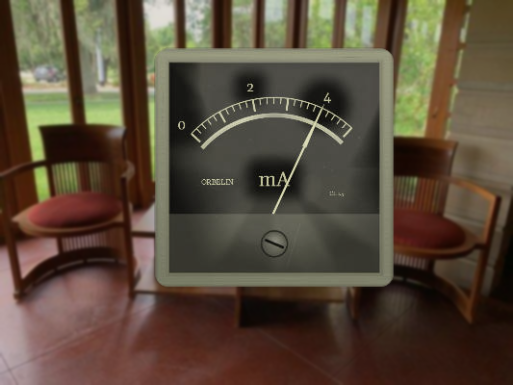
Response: 4 (mA)
